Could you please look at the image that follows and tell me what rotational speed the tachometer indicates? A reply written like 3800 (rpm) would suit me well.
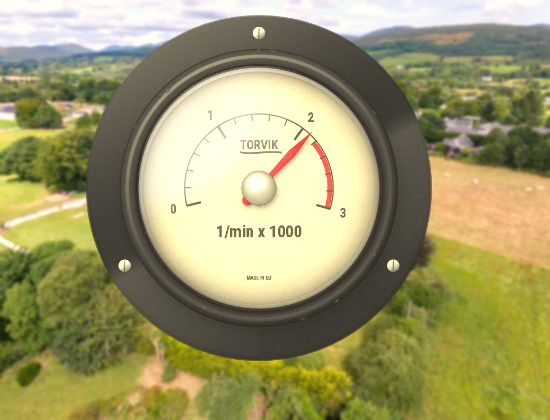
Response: 2100 (rpm)
